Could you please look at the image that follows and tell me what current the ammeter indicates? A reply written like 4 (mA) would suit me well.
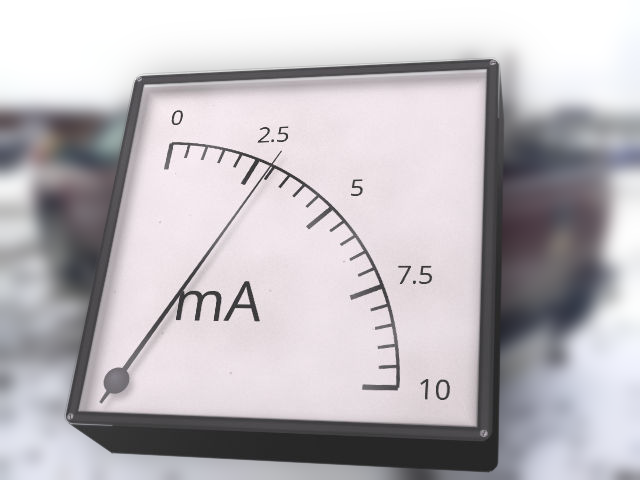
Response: 3 (mA)
